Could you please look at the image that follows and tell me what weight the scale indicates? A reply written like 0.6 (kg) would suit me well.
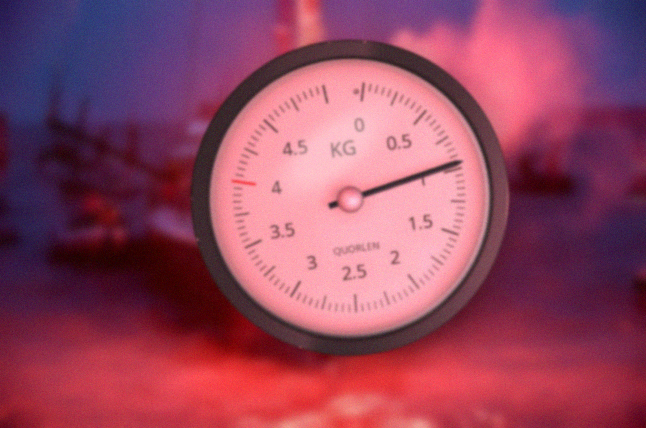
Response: 0.95 (kg)
